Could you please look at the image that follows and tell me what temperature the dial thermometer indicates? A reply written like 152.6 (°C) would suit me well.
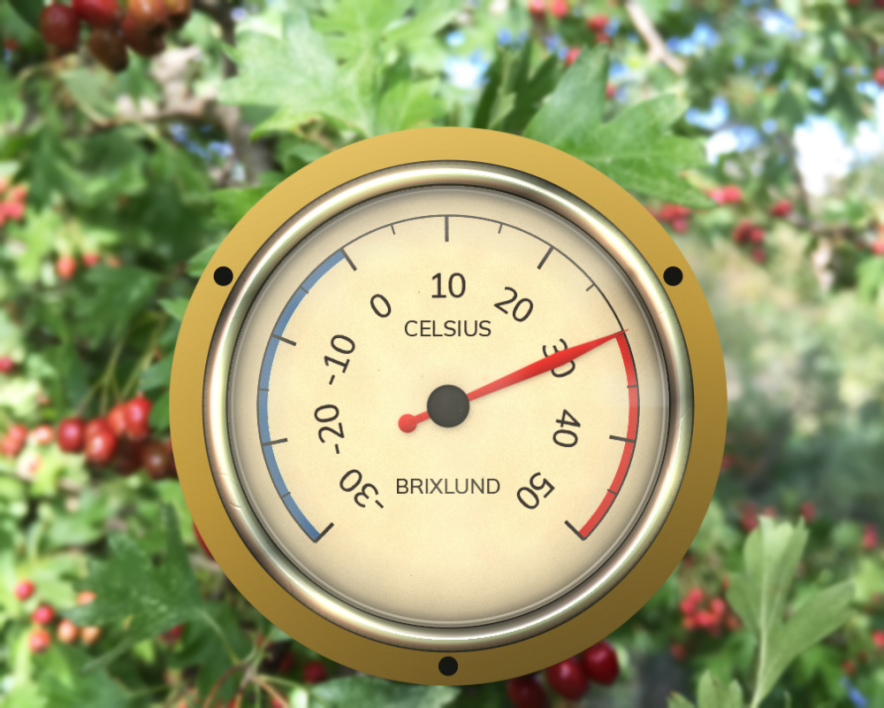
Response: 30 (°C)
